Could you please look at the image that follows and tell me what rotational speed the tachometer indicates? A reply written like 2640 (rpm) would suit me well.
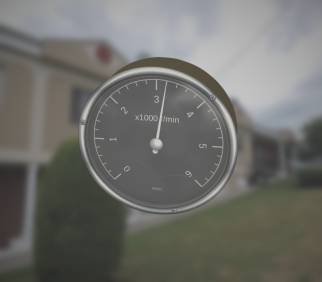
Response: 3200 (rpm)
